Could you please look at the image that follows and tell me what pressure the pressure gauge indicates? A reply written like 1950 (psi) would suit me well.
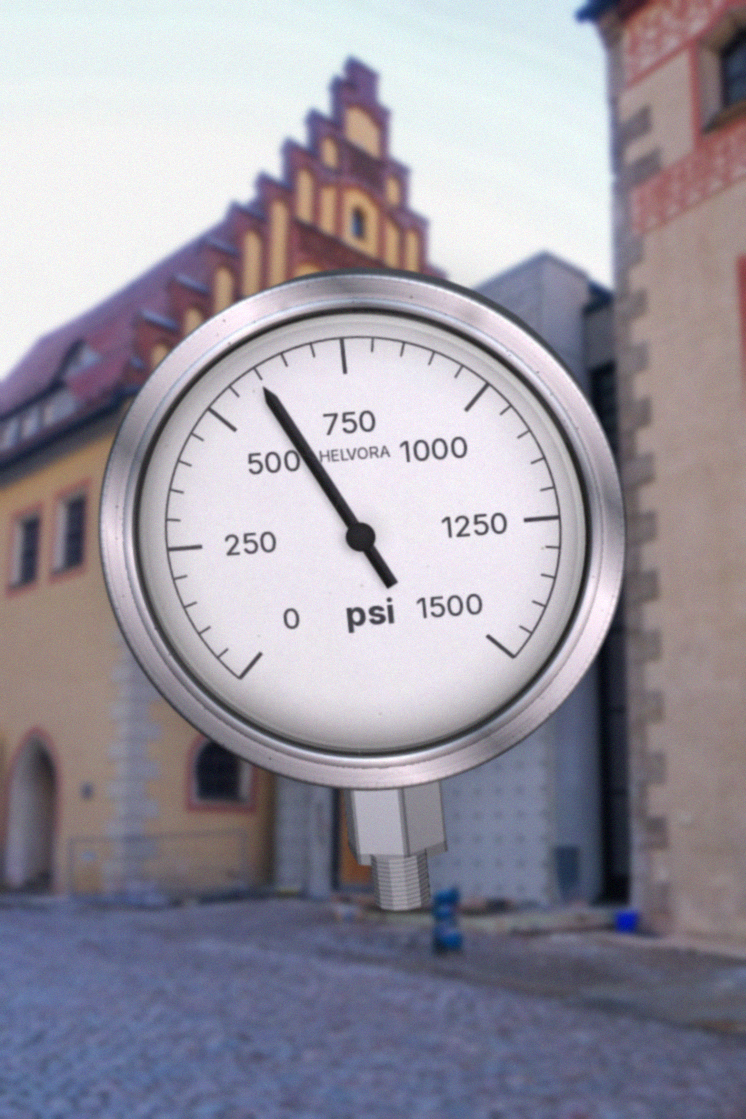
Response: 600 (psi)
